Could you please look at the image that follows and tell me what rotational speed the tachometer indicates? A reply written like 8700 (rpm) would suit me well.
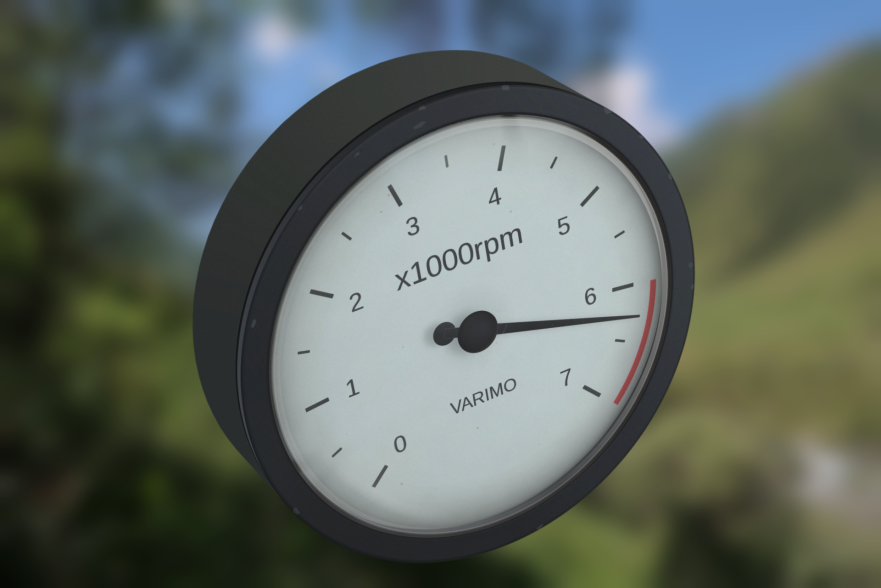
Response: 6250 (rpm)
